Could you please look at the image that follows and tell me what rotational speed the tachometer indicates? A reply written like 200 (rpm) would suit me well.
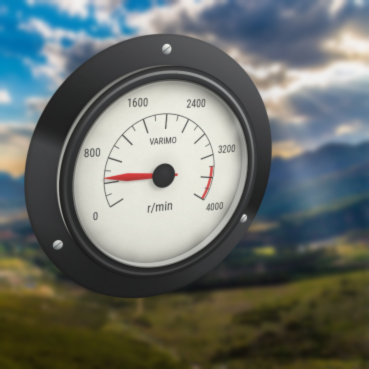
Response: 500 (rpm)
